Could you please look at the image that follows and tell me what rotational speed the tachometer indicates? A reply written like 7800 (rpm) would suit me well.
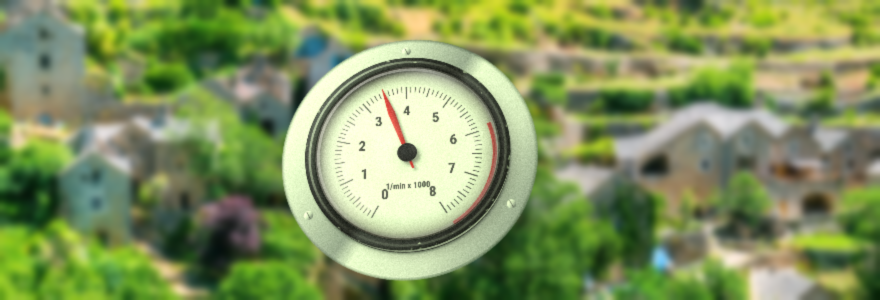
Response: 3500 (rpm)
